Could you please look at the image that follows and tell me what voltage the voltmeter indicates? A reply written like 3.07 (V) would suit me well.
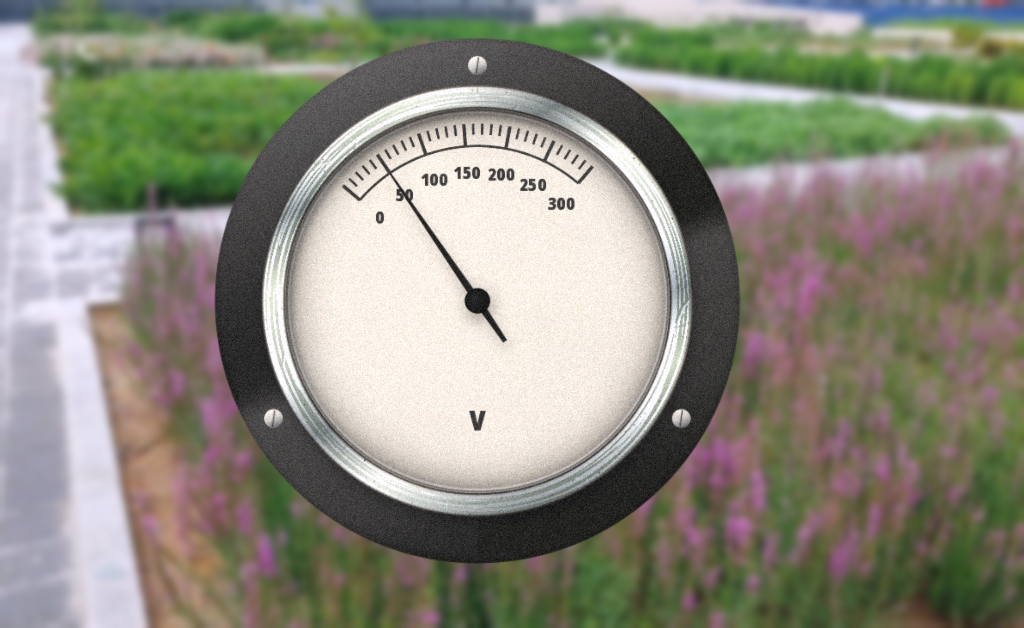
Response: 50 (V)
